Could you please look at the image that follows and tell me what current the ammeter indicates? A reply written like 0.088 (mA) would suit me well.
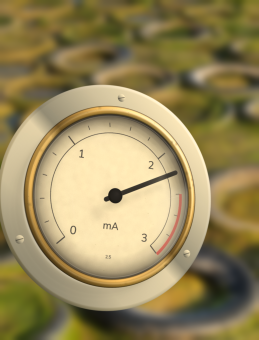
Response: 2.2 (mA)
